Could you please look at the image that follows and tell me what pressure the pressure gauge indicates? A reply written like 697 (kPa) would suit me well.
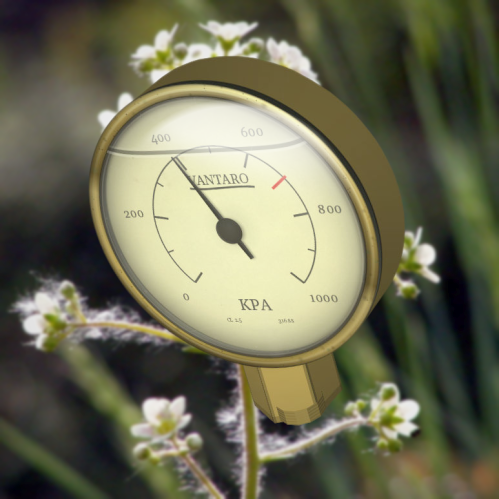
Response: 400 (kPa)
